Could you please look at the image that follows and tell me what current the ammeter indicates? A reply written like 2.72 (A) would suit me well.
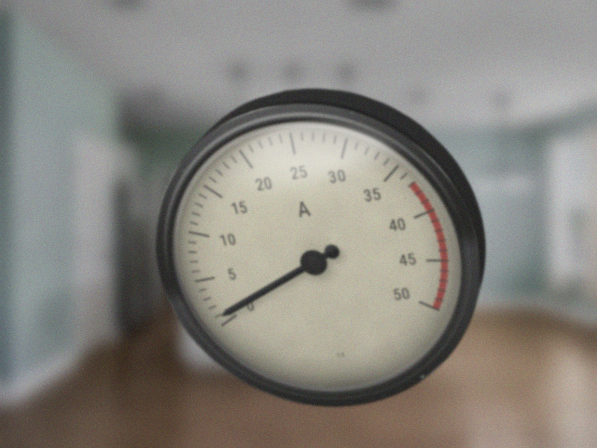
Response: 1 (A)
